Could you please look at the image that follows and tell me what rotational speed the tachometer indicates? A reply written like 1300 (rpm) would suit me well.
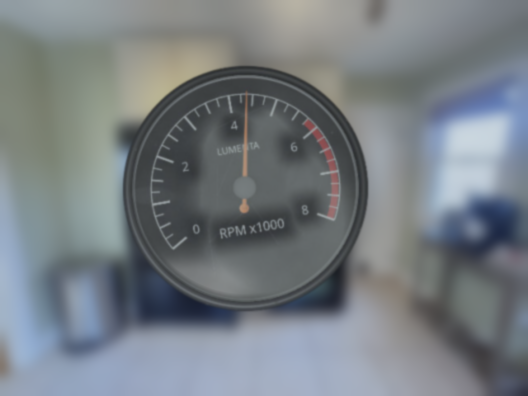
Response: 4375 (rpm)
